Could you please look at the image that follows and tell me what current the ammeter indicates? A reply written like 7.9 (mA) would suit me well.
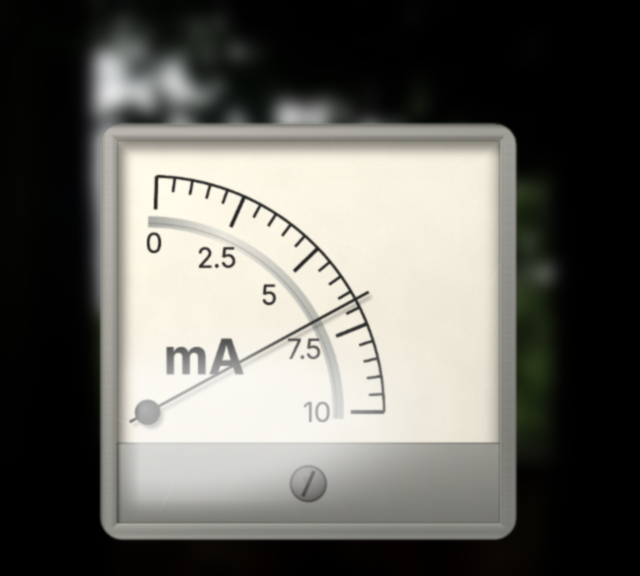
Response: 6.75 (mA)
